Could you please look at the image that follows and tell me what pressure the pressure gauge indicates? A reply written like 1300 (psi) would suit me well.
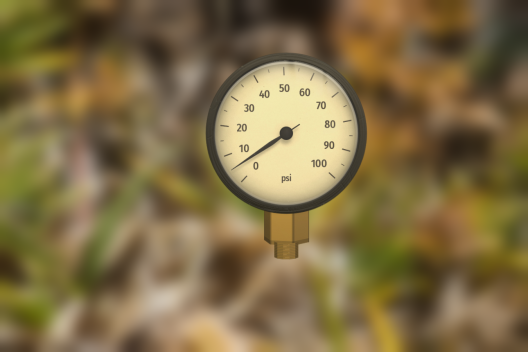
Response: 5 (psi)
